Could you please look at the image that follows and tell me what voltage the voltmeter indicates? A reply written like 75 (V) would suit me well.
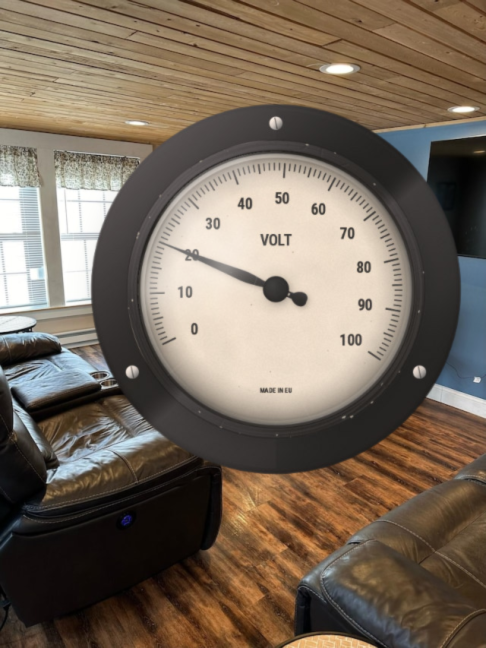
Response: 20 (V)
